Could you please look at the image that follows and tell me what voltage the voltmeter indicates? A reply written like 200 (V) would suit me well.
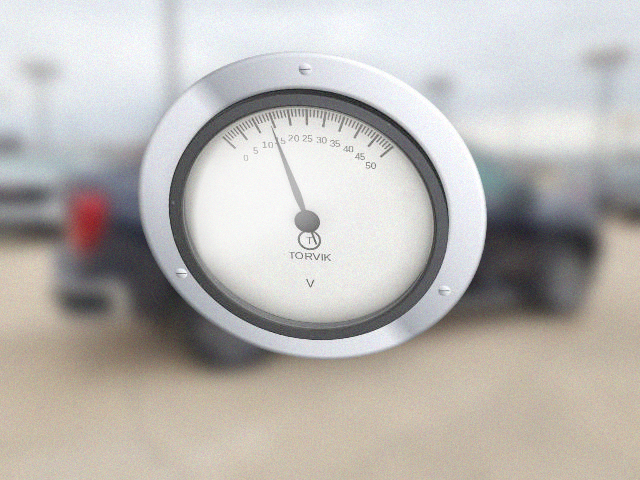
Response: 15 (V)
